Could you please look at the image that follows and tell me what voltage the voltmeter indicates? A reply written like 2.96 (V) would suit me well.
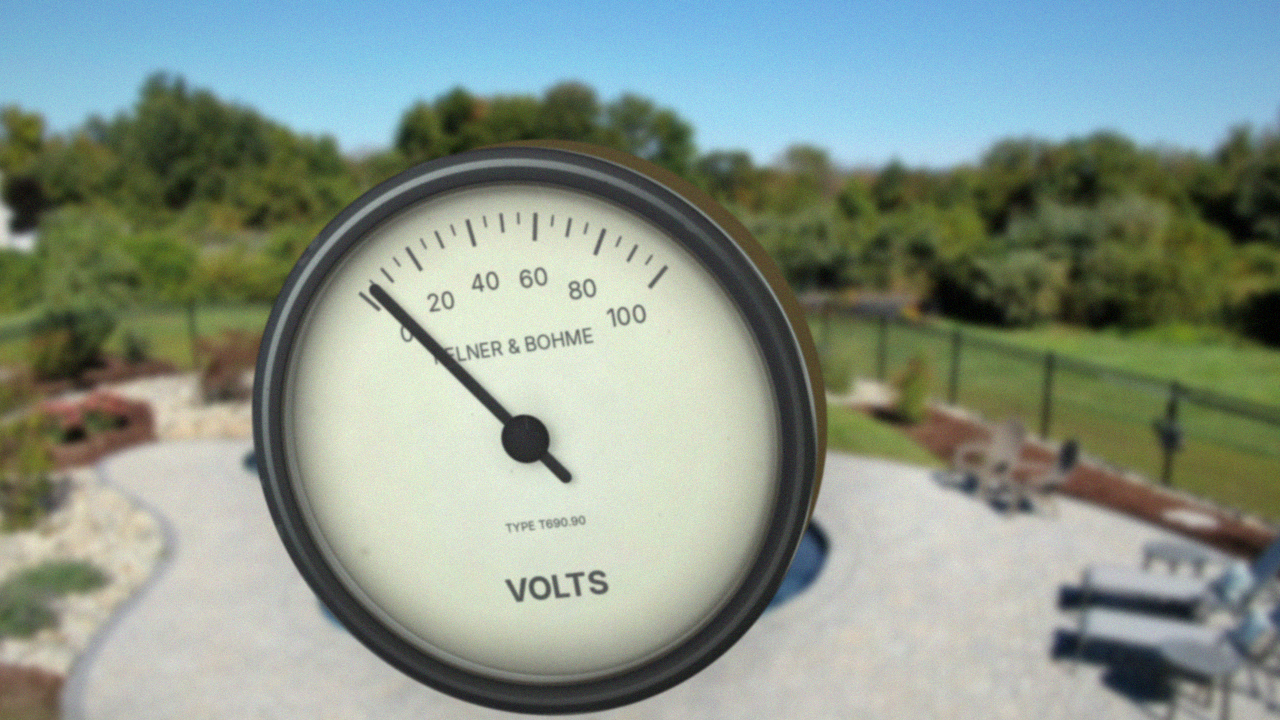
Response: 5 (V)
